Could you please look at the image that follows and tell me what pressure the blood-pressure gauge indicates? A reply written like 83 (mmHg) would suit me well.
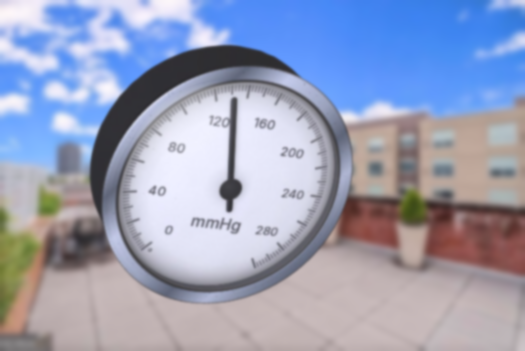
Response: 130 (mmHg)
